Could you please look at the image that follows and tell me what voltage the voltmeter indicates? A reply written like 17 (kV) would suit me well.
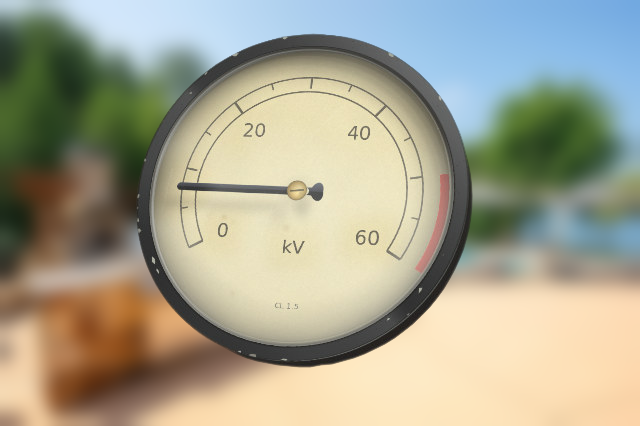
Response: 7.5 (kV)
